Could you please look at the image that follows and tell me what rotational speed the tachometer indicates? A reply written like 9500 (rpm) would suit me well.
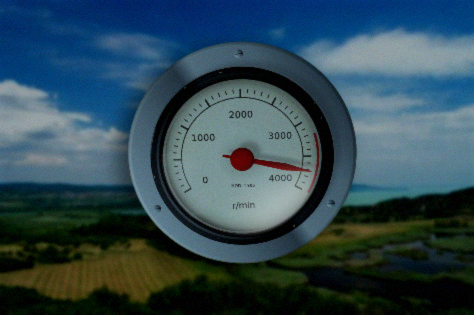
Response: 3700 (rpm)
